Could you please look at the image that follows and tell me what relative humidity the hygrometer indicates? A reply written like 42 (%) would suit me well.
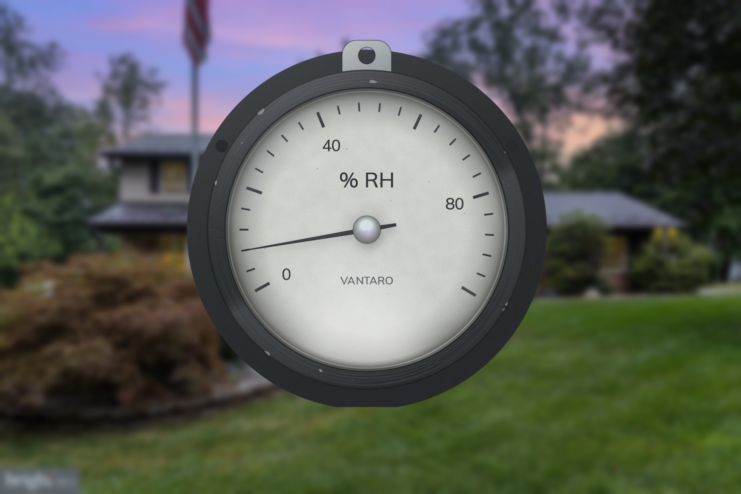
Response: 8 (%)
